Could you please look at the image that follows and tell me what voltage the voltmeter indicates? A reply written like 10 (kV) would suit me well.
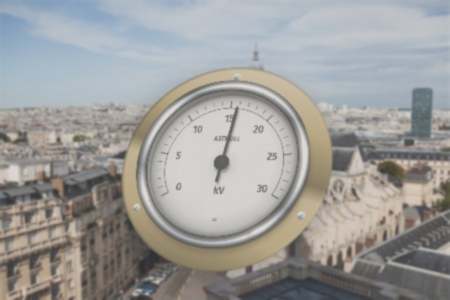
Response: 16 (kV)
